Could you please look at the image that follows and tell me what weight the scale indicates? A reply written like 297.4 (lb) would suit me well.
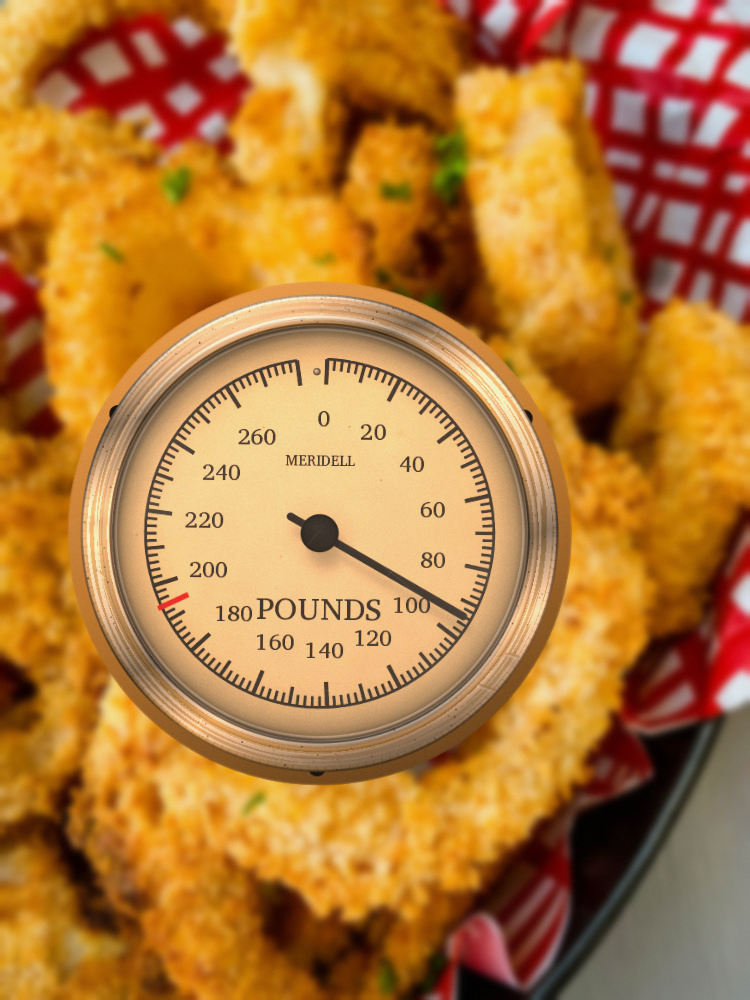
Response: 94 (lb)
